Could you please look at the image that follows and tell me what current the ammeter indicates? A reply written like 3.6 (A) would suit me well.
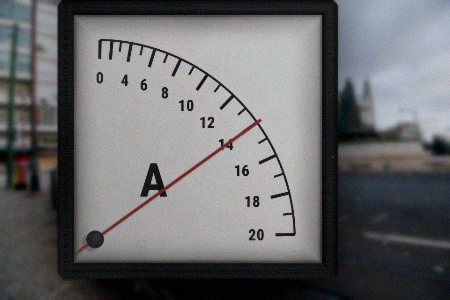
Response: 14 (A)
